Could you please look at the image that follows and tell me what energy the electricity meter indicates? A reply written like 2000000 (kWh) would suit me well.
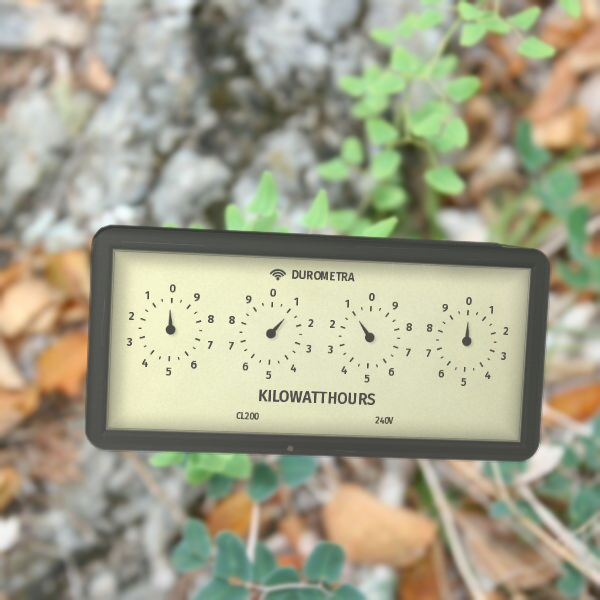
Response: 110 (kWh)
